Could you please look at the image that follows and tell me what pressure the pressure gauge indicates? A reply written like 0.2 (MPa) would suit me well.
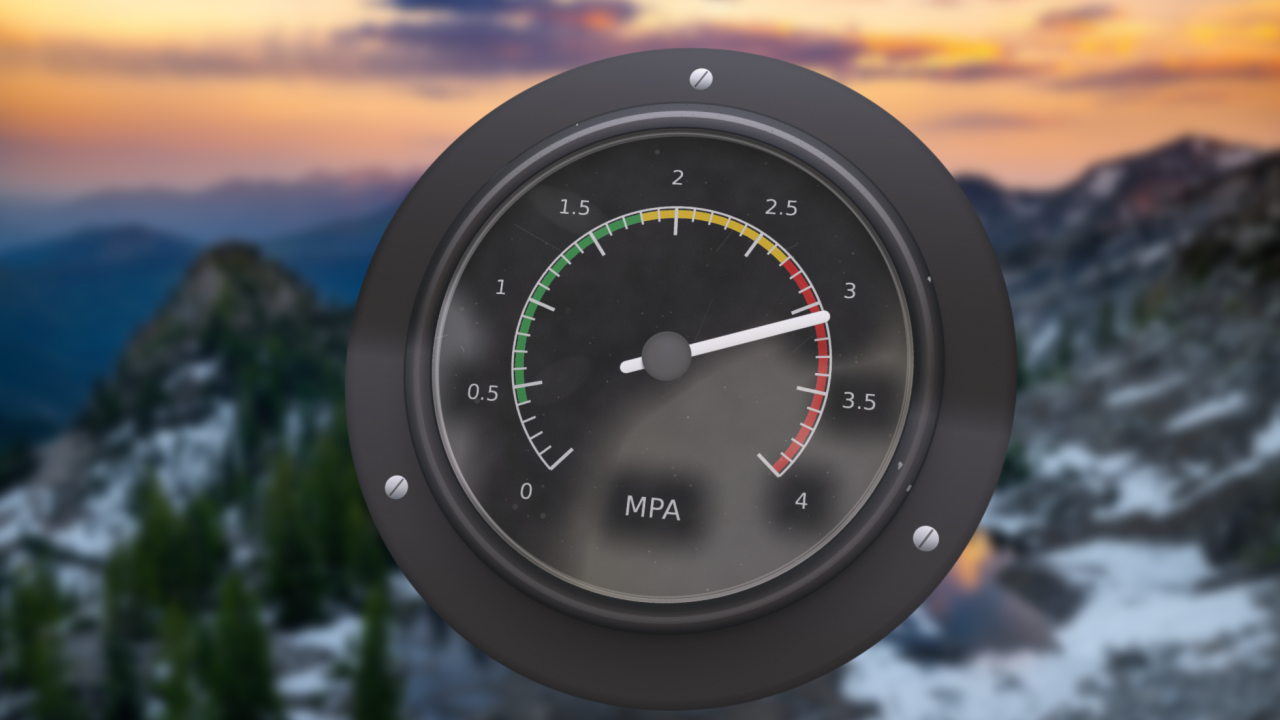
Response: 3.1 (MPa)
